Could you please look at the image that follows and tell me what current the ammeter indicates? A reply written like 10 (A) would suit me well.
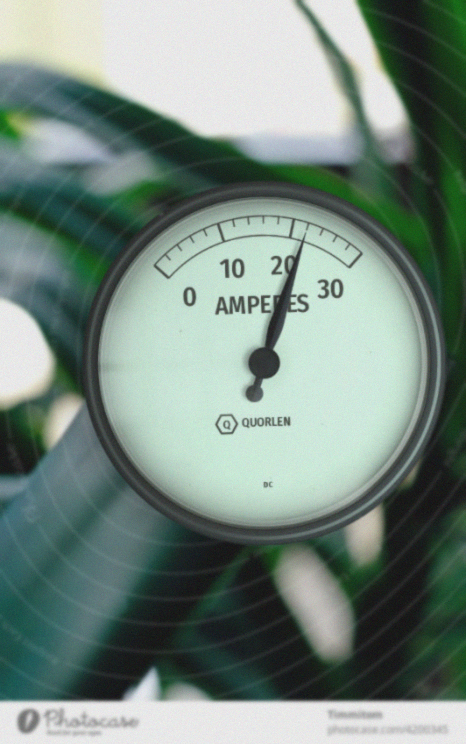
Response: 22 (A)
